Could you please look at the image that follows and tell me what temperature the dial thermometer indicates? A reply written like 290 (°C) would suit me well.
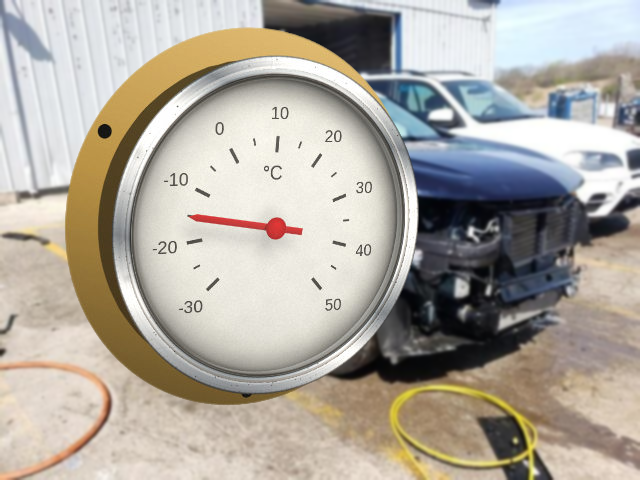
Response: -15 (°C)
